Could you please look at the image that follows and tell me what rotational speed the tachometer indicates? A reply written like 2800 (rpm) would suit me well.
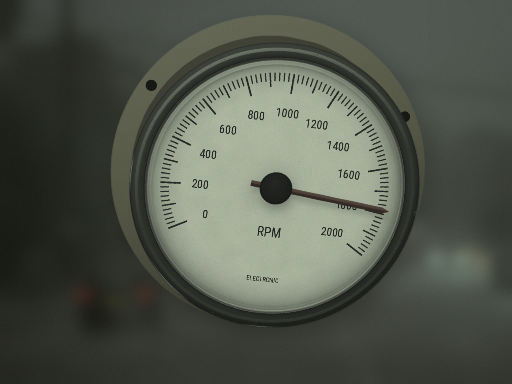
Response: 1780 (rpm)
